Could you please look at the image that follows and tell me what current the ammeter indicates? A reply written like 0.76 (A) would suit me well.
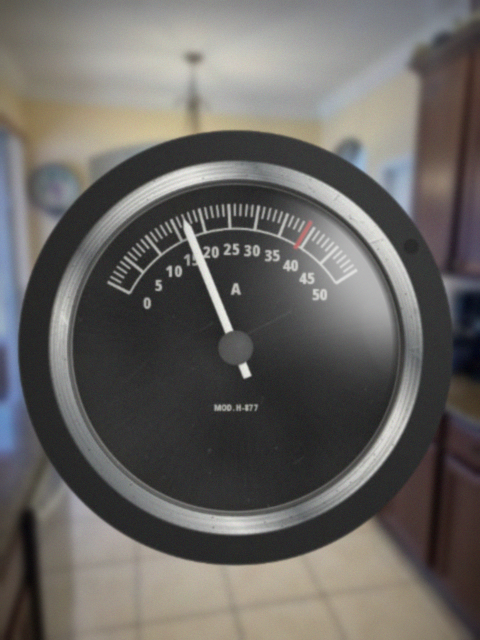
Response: 17 (A)
